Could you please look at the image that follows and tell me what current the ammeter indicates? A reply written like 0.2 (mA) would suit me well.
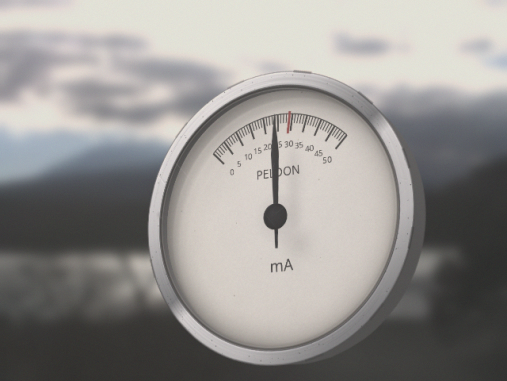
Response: 25 (mA)
